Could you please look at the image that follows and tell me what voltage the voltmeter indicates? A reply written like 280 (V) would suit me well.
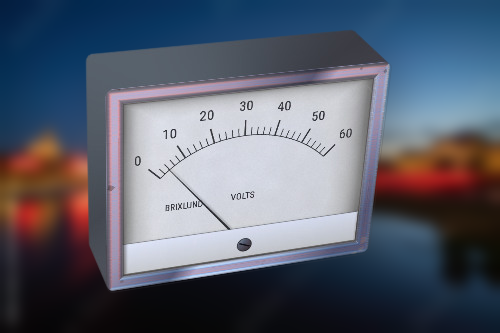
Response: 4 (V)
